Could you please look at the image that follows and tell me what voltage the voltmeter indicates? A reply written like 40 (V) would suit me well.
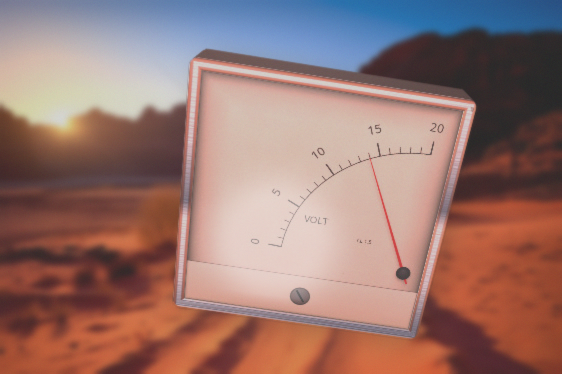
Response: 14 (V)
